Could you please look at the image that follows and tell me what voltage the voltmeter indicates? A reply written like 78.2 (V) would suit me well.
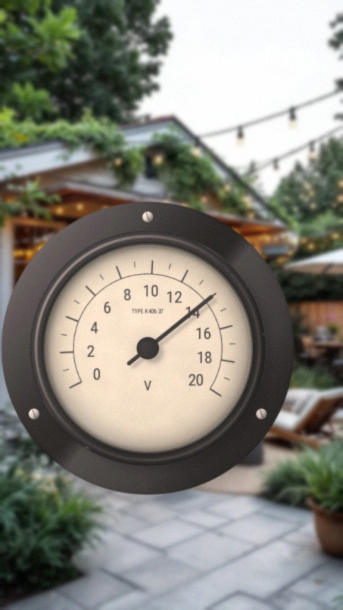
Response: 14 (V)
